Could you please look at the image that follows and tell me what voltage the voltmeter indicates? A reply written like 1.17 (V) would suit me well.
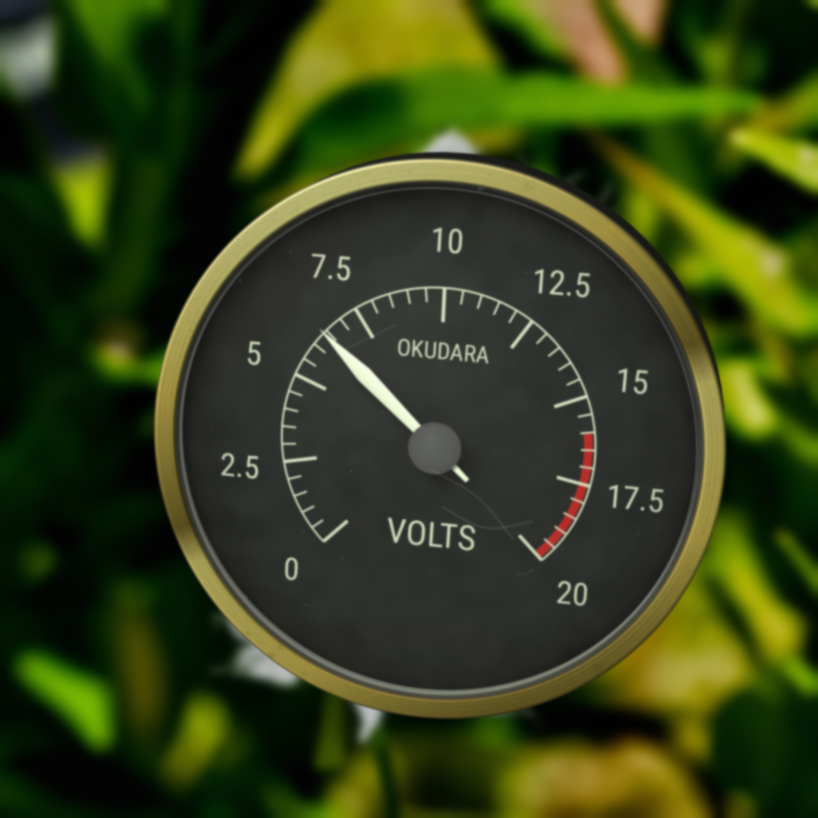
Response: 6.5 (V)
